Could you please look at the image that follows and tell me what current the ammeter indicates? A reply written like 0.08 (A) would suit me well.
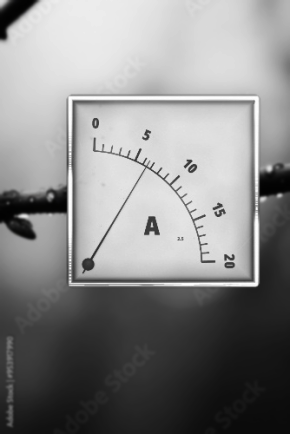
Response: 6.5 (A)
